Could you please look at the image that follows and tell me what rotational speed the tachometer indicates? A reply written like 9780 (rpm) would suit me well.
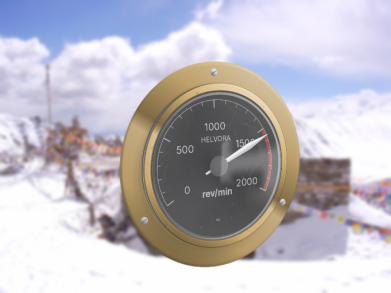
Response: 1550 (rpm)
